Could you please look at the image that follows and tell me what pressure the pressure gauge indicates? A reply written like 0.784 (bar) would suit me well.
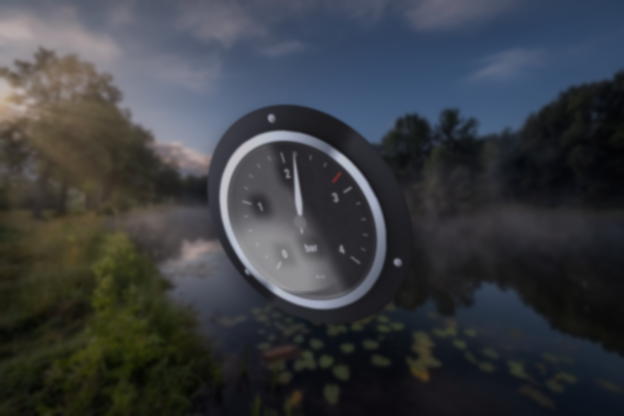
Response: 2.2 (bar)
